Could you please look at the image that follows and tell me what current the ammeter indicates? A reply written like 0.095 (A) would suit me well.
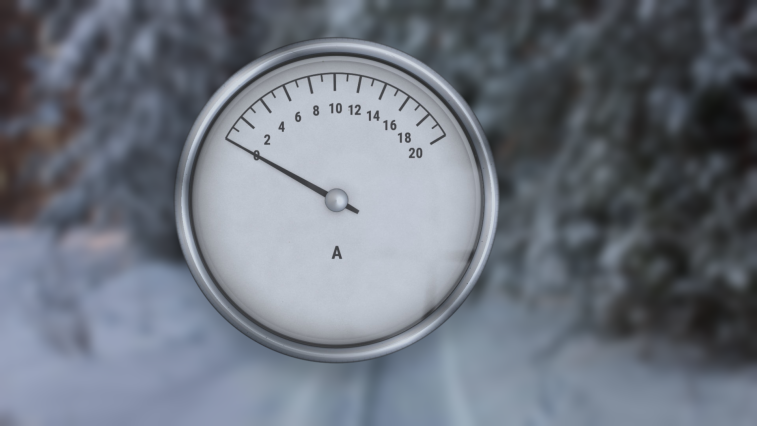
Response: 0 (A)
